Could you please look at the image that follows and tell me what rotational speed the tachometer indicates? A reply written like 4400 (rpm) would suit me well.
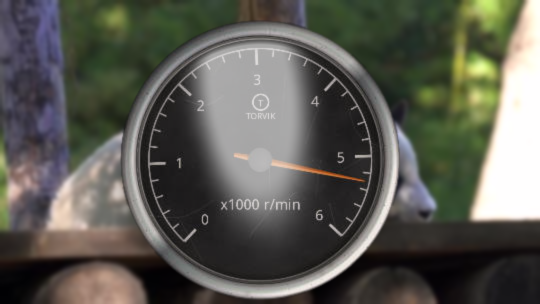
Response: 5300 (rpm)
